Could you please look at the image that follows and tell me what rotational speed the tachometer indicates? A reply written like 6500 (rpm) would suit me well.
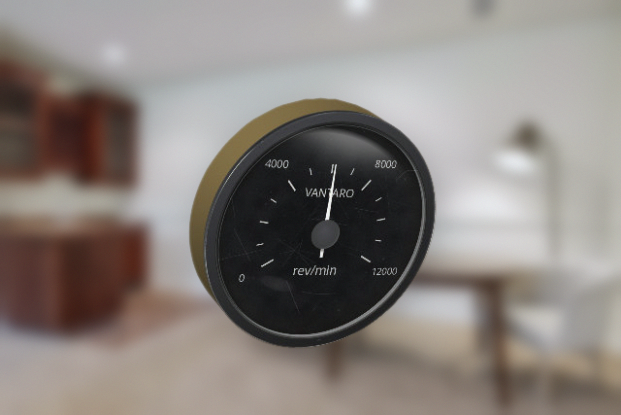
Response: 6000 (rpm)
